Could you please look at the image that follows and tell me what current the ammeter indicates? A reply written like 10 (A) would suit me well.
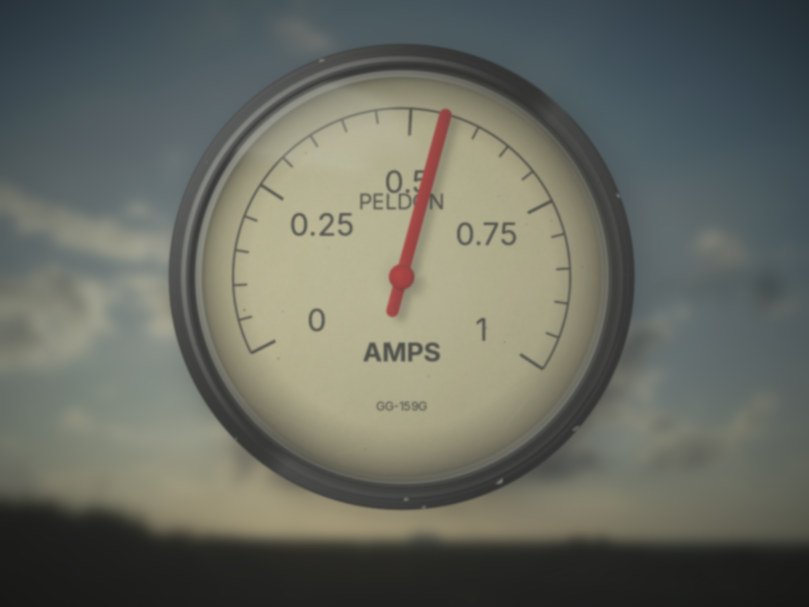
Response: 0.55 (A)
